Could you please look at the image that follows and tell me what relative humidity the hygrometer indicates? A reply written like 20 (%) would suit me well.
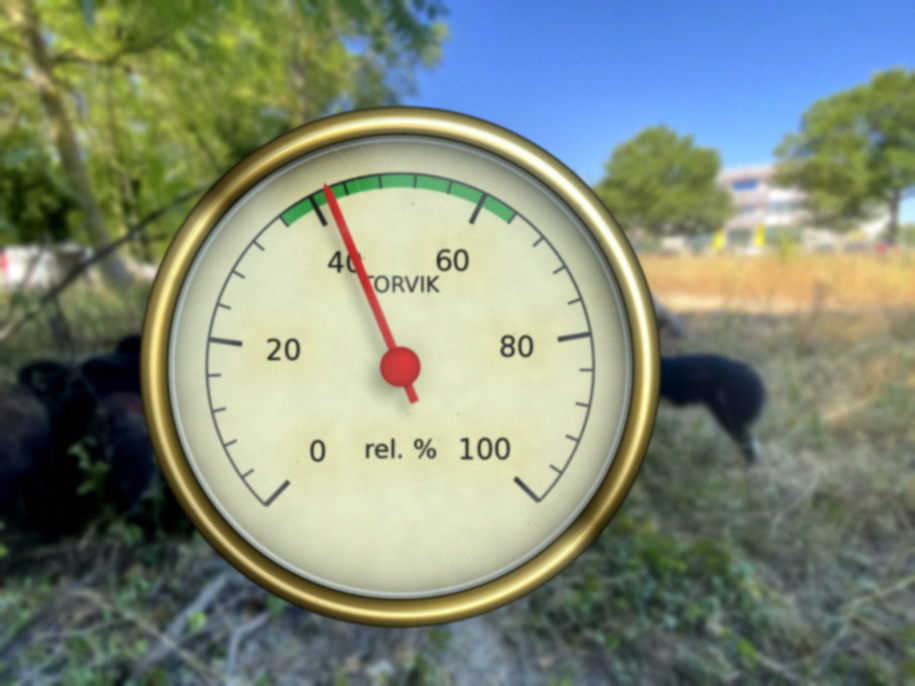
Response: 42 (%)
